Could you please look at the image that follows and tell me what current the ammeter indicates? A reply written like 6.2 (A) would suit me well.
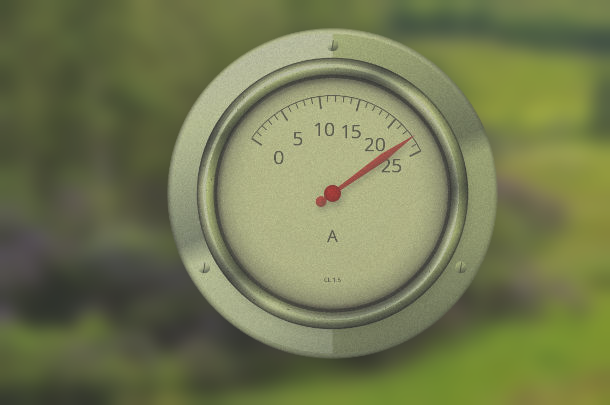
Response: 23 (A)
